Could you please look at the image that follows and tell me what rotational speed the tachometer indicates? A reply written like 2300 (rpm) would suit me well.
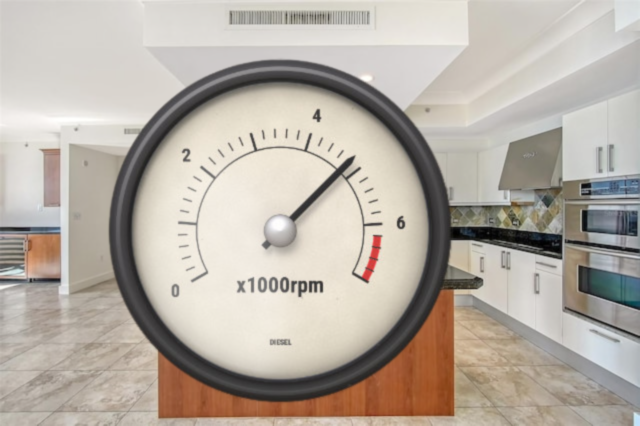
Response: 4800 (rpm)
